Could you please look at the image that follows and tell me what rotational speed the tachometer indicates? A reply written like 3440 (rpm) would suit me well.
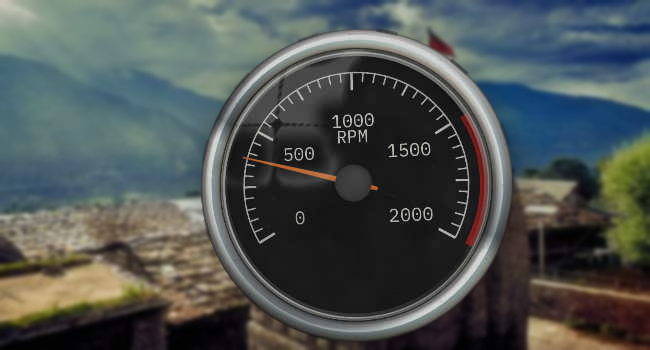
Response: 375 (rpm)
